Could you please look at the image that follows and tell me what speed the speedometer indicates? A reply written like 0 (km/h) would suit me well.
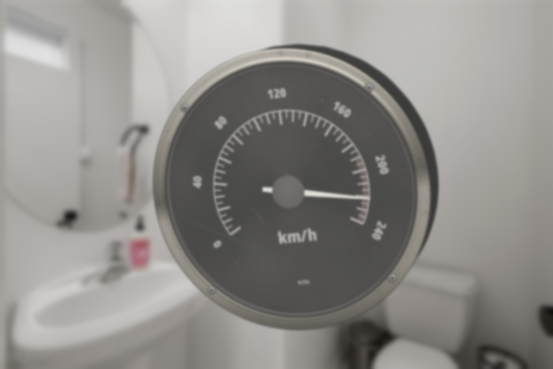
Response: 220 (km/h)
